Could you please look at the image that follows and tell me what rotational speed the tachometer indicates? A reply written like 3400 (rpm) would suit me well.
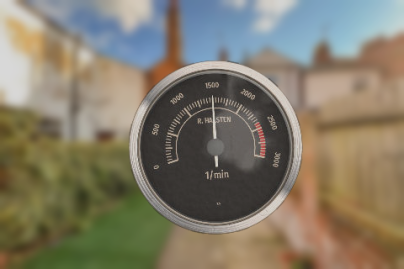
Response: 1500 (rpm)
